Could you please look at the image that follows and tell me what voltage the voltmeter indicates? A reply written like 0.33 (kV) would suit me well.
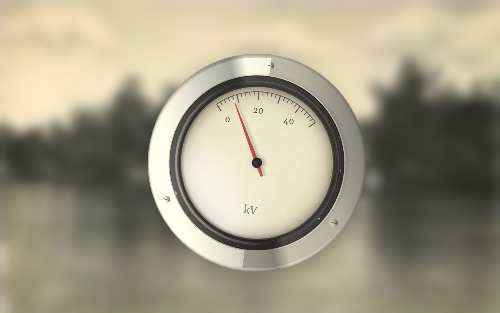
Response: 8 (kV)
